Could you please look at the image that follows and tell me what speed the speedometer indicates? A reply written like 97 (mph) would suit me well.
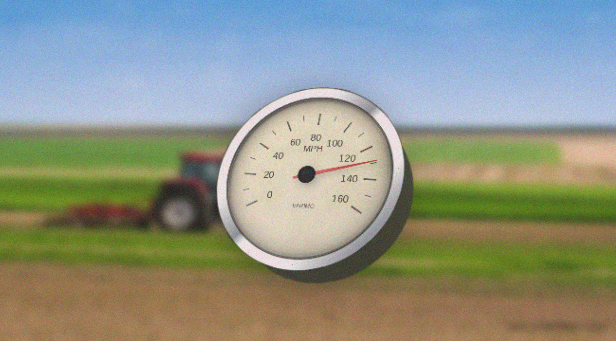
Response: 130 (mph)
